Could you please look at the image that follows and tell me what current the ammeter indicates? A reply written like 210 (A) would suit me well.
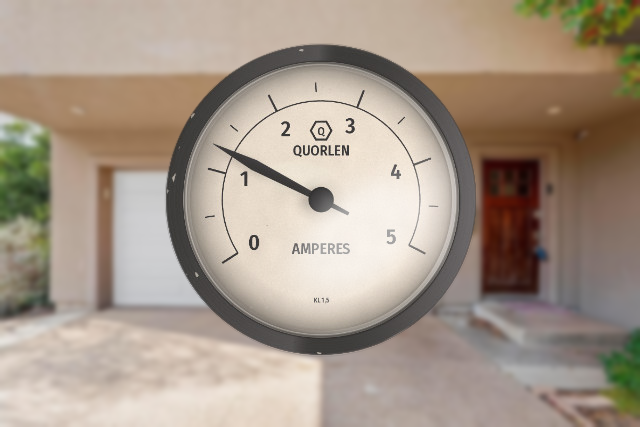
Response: 1.25 (A)
